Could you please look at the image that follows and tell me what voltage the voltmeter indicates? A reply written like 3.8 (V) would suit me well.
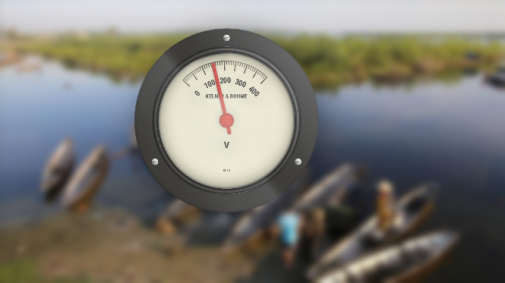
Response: 150 (V)
